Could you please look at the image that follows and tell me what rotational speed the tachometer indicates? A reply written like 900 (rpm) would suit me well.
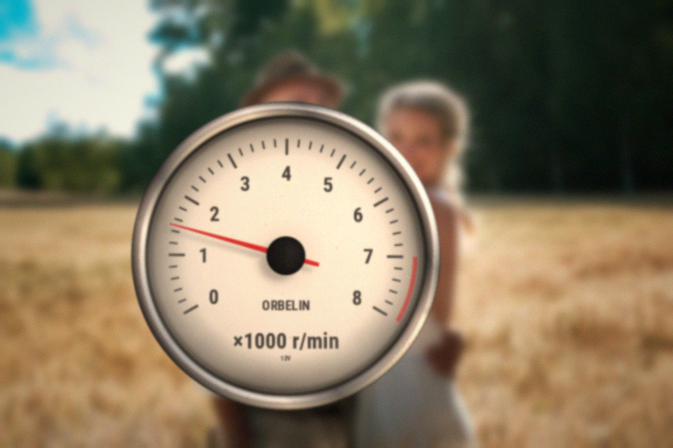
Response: 1500 (rpm)
